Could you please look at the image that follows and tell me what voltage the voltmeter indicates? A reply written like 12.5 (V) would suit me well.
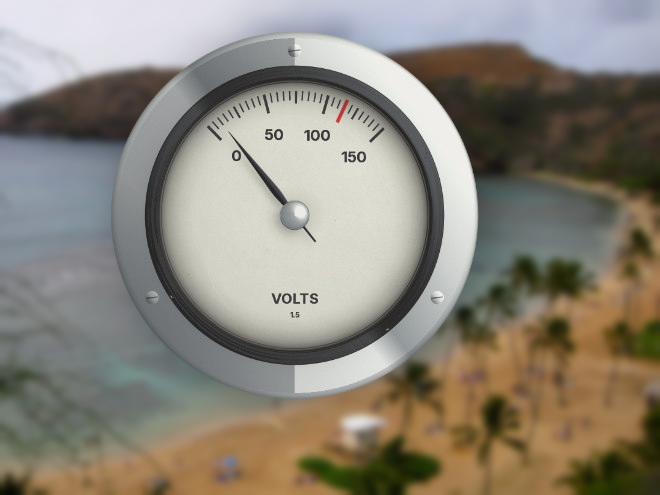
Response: 10 (V)
